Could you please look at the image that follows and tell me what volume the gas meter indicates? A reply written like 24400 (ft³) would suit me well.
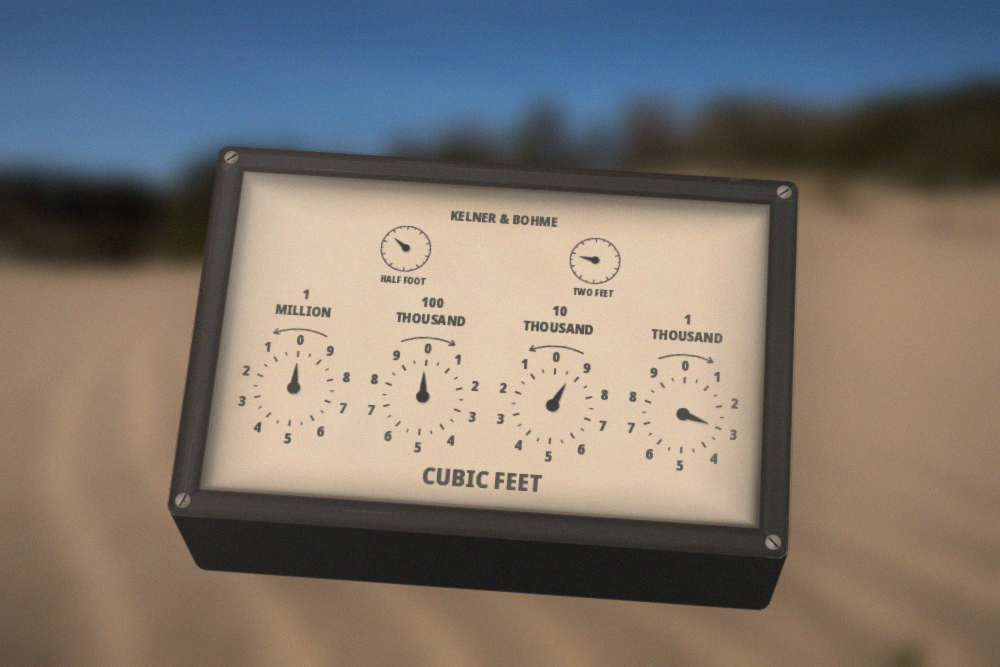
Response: 999300 (ft³)
